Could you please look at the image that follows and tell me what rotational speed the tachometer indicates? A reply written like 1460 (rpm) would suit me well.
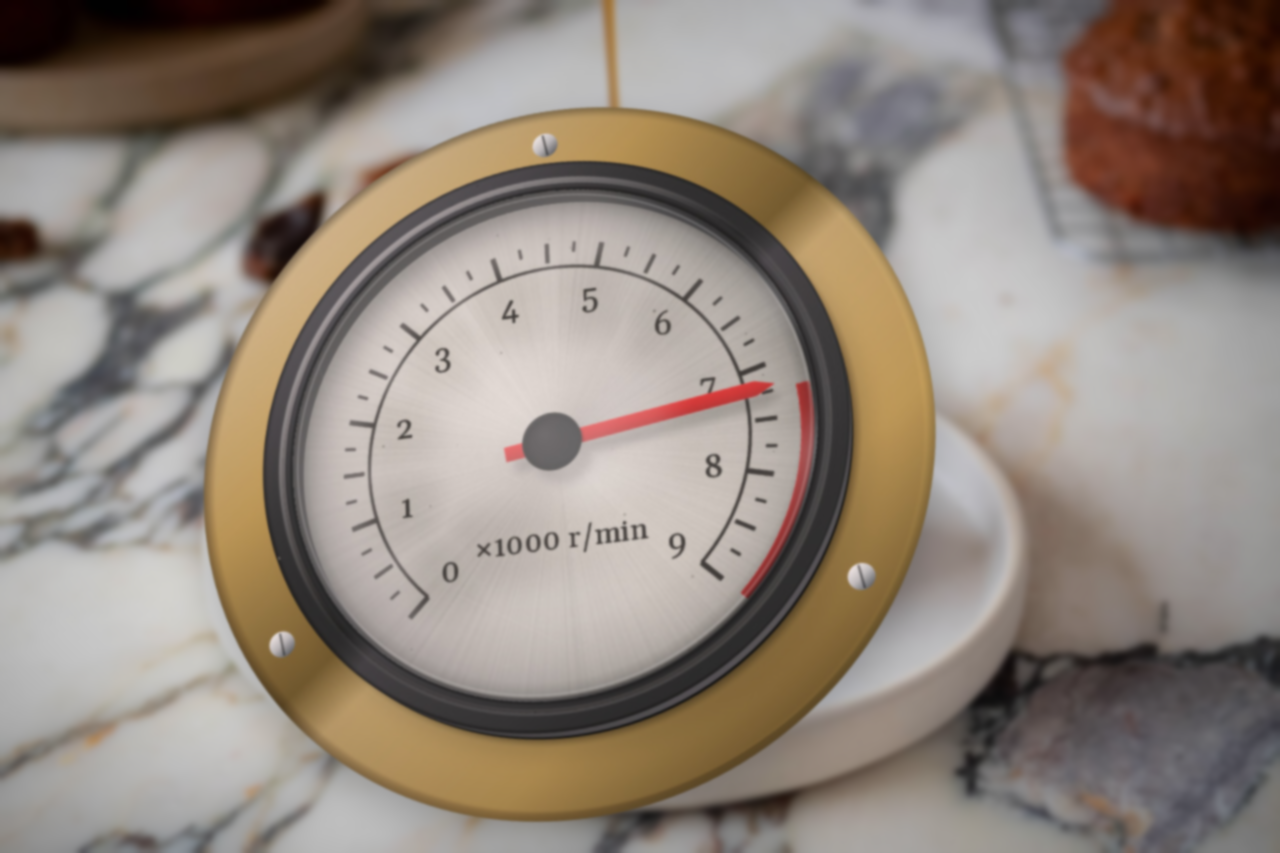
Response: 7250 (rpm)
